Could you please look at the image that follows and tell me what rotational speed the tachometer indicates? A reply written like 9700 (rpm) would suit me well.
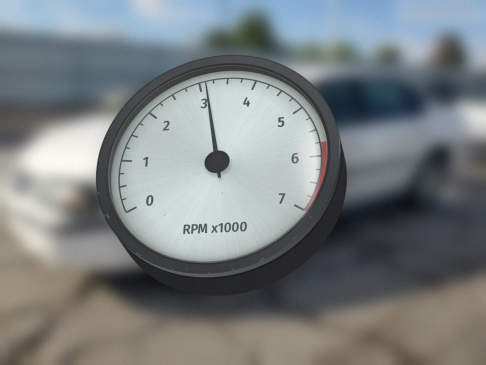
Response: 3125 (rpm)
